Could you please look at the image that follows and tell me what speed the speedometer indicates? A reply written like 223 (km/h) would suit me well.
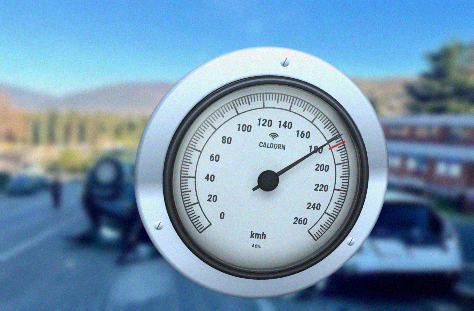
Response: 180 (km/h)
